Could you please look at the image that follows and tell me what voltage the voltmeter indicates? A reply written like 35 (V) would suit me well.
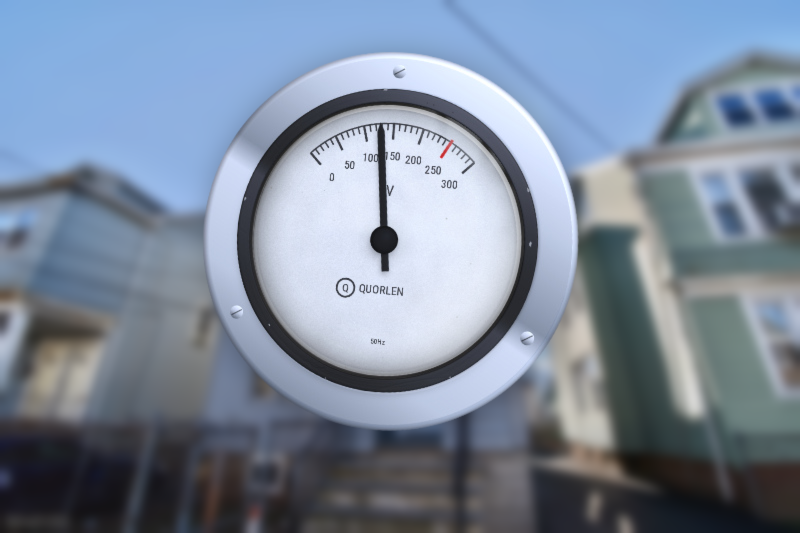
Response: 130 (V)
